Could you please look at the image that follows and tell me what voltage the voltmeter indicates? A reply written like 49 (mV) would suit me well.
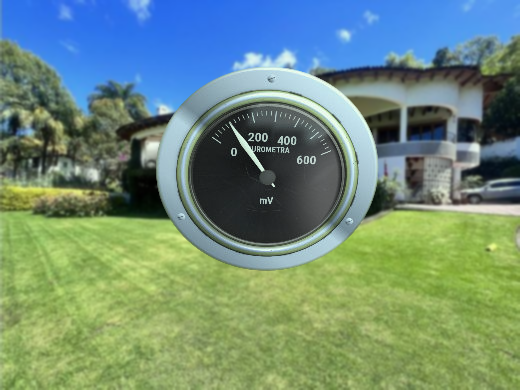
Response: 100 (mV)
